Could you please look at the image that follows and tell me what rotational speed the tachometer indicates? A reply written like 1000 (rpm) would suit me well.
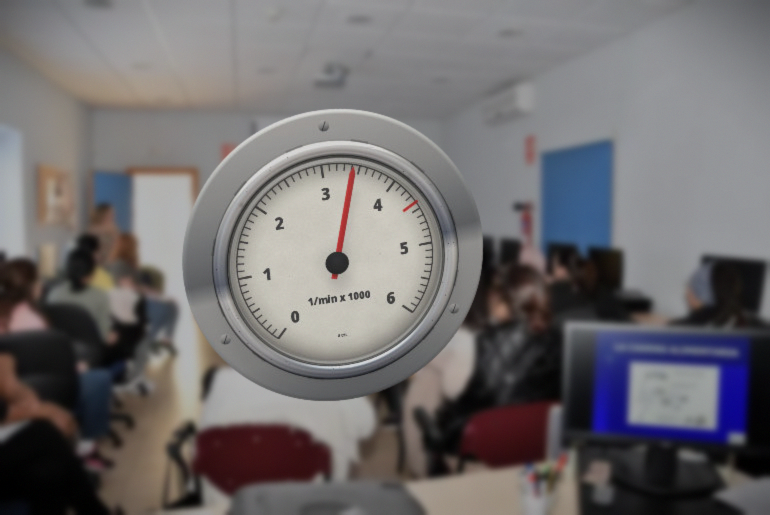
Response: 3400 (rpm)
